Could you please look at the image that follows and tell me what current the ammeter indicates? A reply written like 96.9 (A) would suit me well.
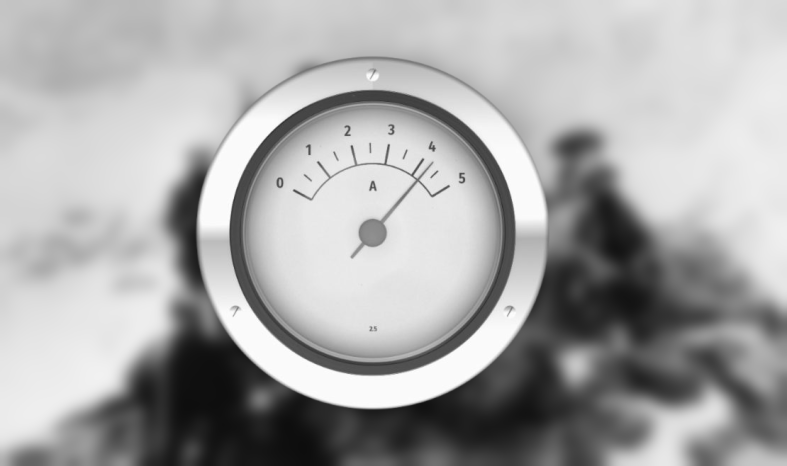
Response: 4.25 (A)
